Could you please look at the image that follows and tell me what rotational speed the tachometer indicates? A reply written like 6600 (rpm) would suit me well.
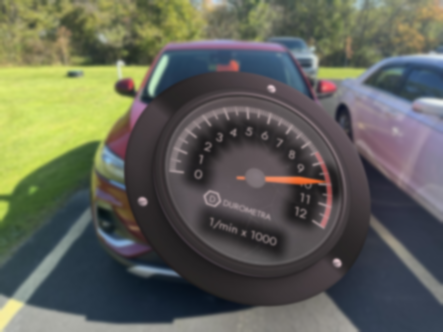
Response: 10000 (rpm)
